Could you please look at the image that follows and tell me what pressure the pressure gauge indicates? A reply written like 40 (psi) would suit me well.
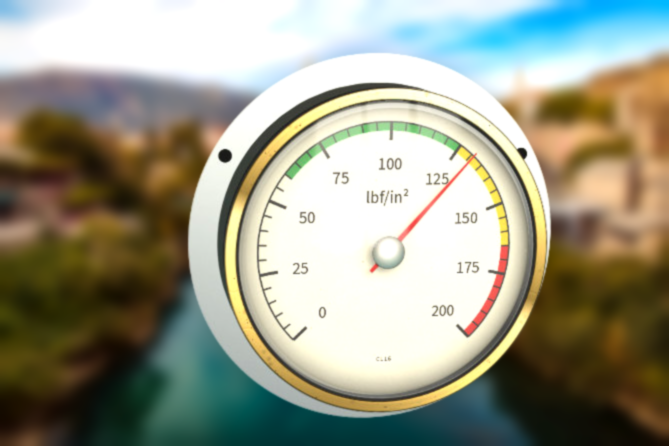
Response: 130 (psi)
